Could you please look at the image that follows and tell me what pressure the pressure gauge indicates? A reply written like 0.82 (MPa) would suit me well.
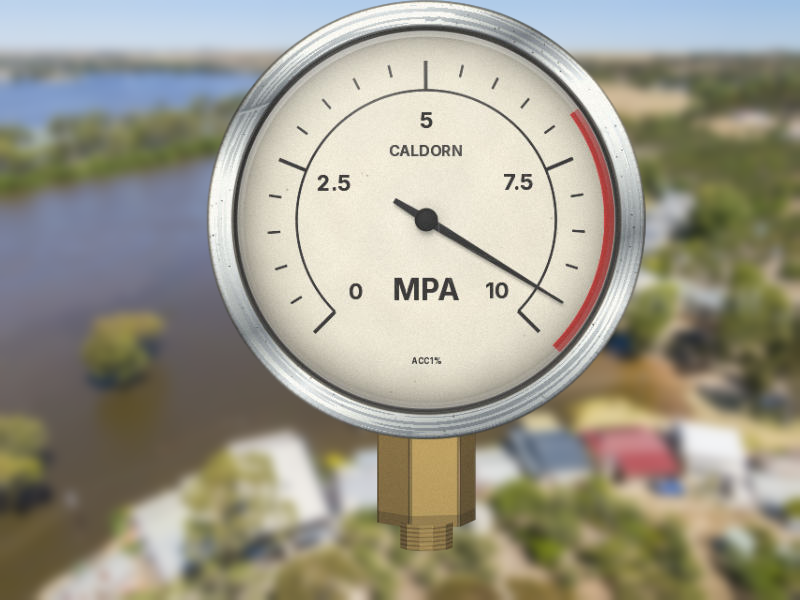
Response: 9.5 (MPa)
